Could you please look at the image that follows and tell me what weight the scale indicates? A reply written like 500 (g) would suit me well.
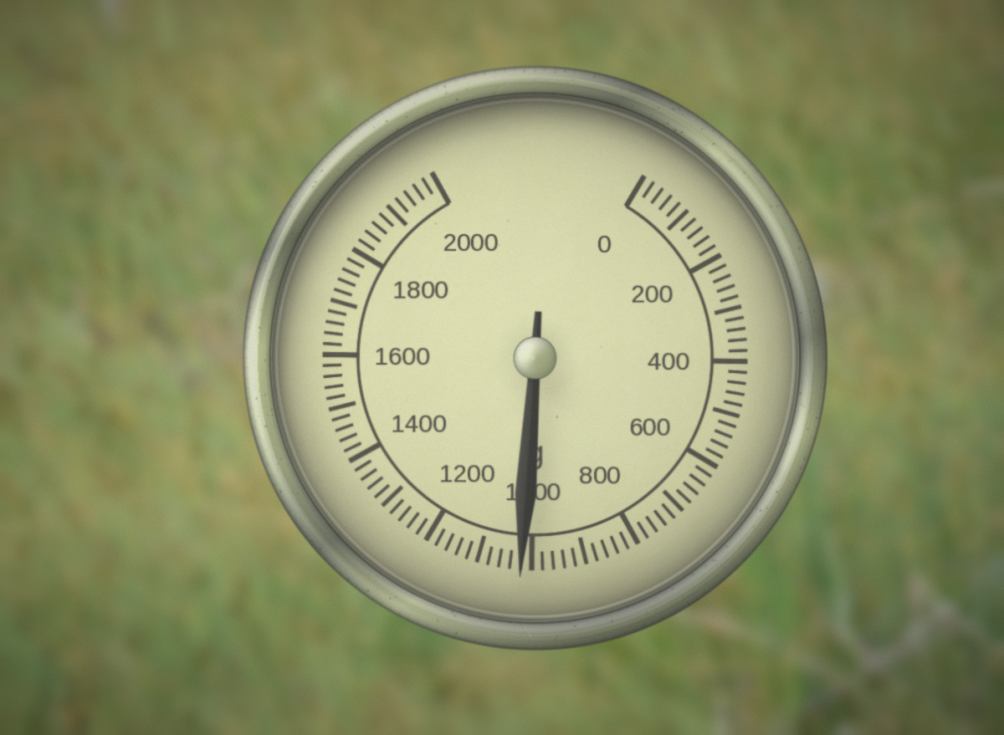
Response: 1020 (g)
